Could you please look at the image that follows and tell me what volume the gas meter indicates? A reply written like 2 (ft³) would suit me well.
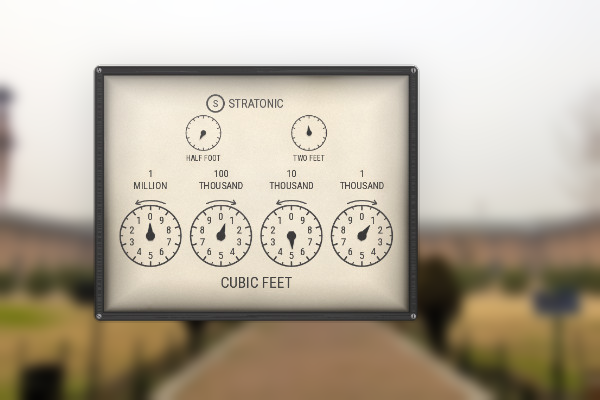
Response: 5100 (ft³)
